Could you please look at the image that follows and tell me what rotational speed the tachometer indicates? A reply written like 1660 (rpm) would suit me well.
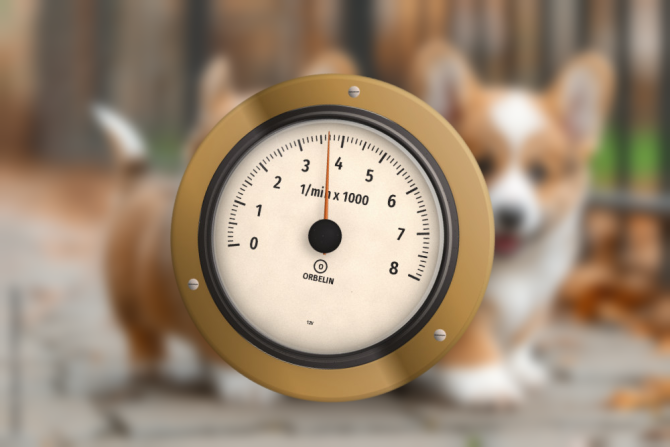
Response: 3700 (rpm)
